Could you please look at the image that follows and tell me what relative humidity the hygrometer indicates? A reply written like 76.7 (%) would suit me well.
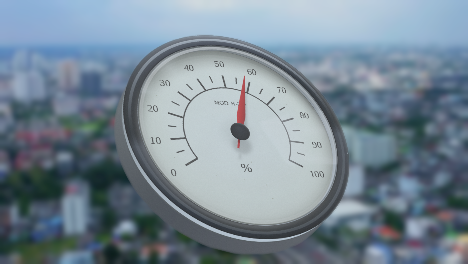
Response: 57.5 (%)
